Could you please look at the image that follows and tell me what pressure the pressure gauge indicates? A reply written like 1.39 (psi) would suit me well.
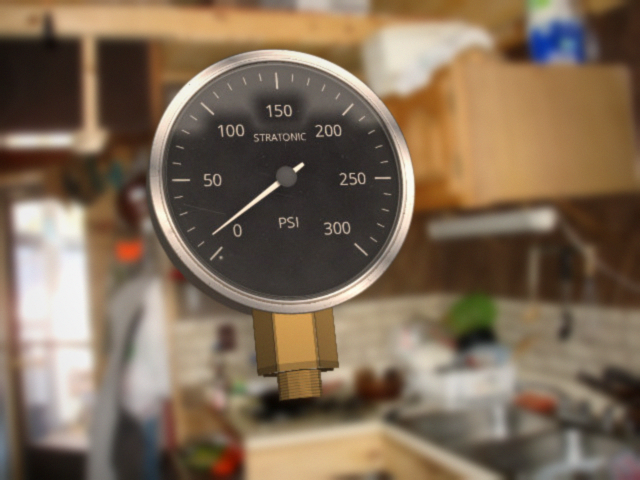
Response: 10 (psi)
